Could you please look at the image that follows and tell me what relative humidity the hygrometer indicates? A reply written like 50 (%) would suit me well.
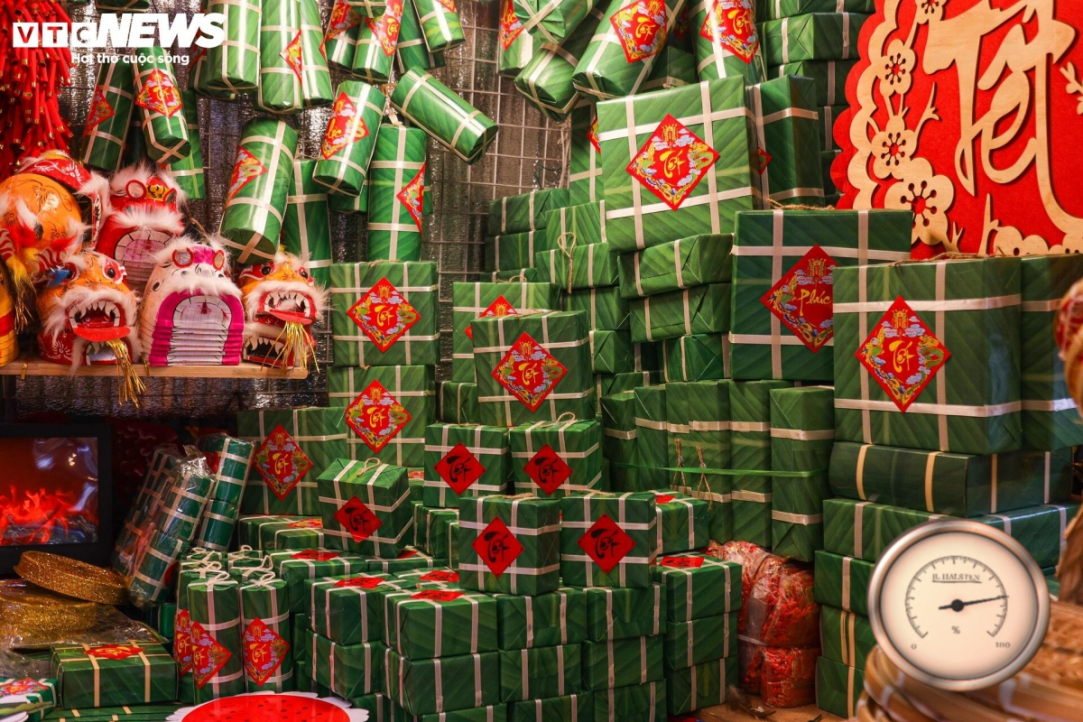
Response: 80 (%)
